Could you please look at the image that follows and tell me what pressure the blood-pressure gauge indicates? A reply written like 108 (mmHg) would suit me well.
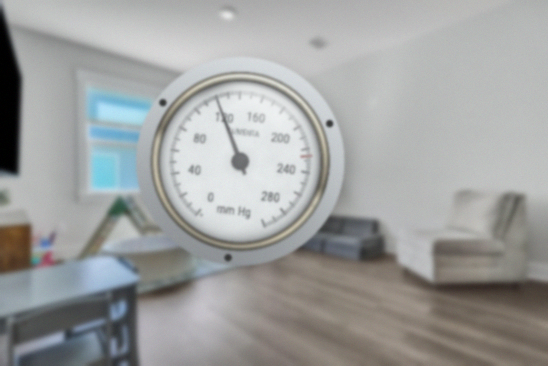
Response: 120 (mmHg)
